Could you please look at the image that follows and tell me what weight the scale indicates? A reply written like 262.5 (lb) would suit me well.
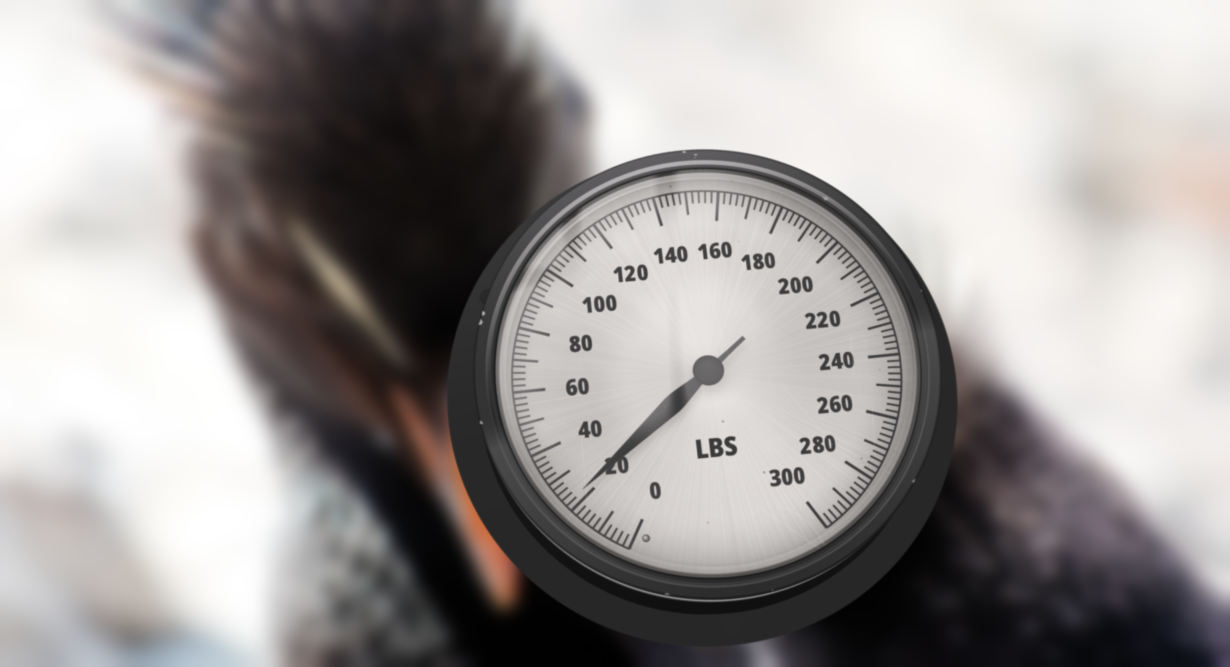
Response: 22 (lb)
